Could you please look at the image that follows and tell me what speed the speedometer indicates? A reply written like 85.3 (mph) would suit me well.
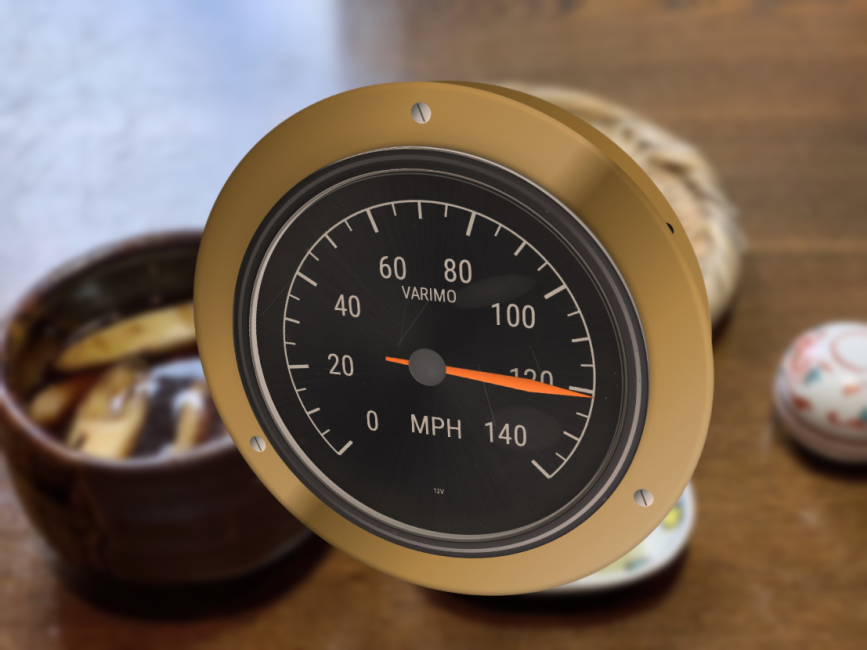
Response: 120 (mph)
